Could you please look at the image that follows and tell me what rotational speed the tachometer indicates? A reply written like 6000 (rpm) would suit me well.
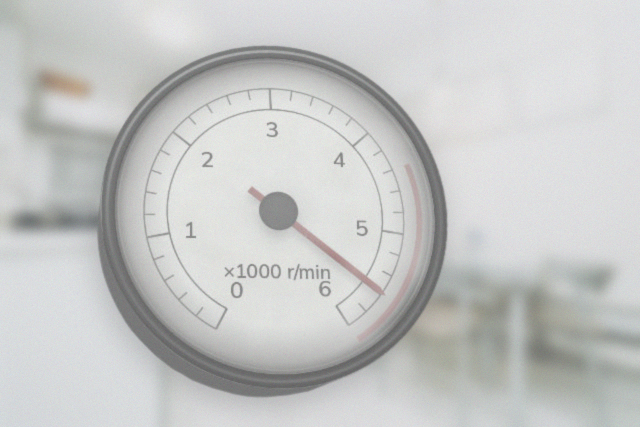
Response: 5600 (rpm)
